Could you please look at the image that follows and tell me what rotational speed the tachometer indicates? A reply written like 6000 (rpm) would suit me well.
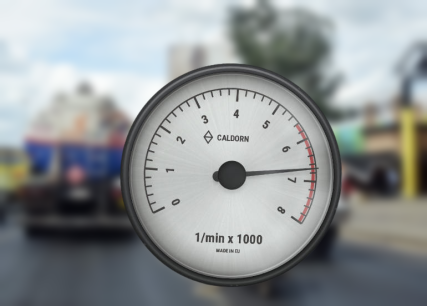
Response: 6700 (rpm)
